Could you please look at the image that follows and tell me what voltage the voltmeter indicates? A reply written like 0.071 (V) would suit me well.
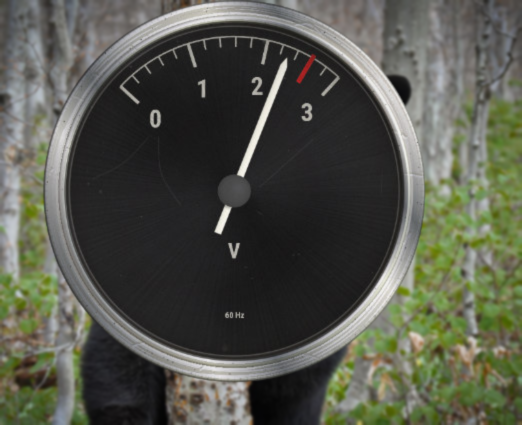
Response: 2.3 (V)
